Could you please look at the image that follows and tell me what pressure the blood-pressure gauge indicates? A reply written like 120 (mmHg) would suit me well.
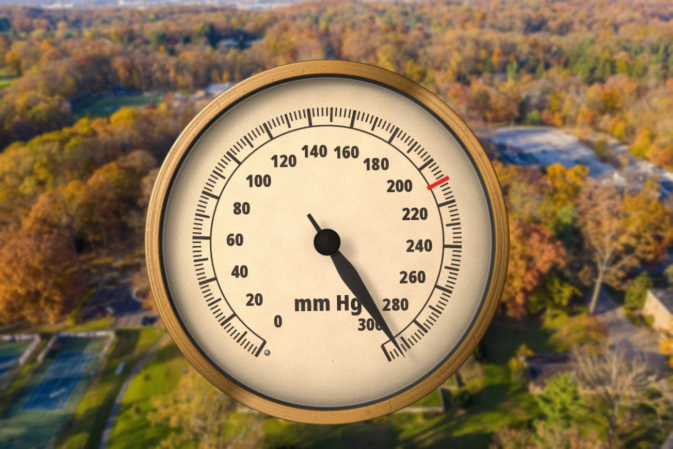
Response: 294 (mmHg)
